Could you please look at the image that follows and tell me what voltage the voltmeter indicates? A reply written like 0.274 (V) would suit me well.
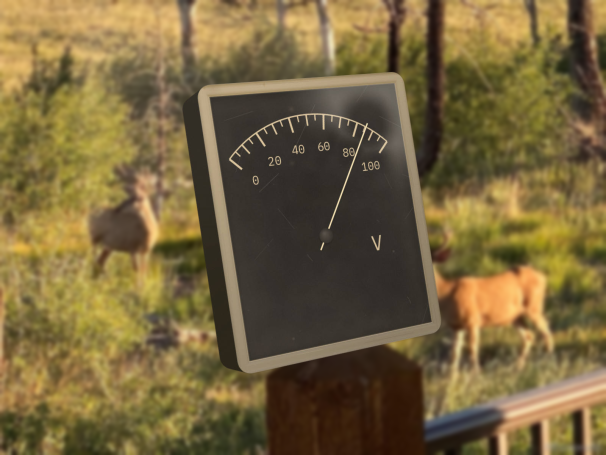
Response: 85 (V)
